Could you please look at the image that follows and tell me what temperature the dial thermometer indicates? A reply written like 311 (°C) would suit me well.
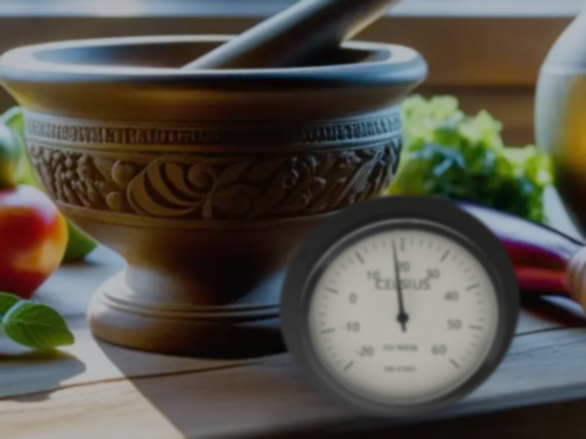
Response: 18 (°C)
